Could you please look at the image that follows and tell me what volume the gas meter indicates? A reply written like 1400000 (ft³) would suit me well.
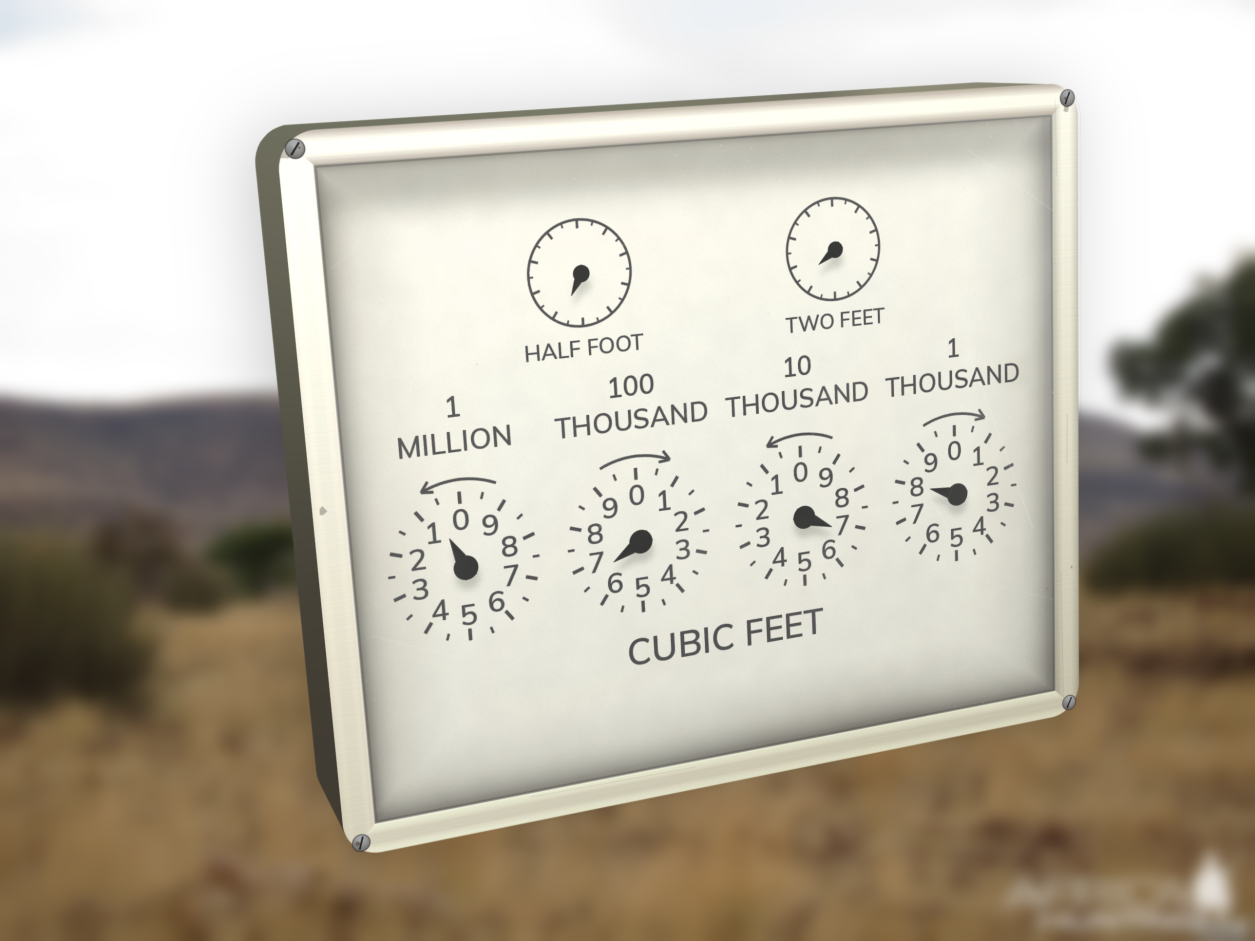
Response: 66800 (ft³)
